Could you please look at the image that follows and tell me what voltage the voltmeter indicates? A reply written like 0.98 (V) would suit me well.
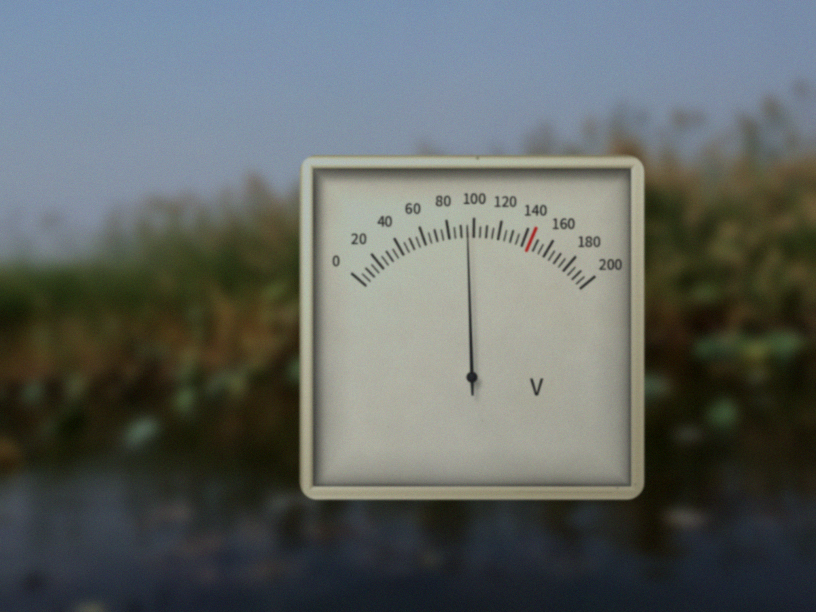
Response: 95 (V)
